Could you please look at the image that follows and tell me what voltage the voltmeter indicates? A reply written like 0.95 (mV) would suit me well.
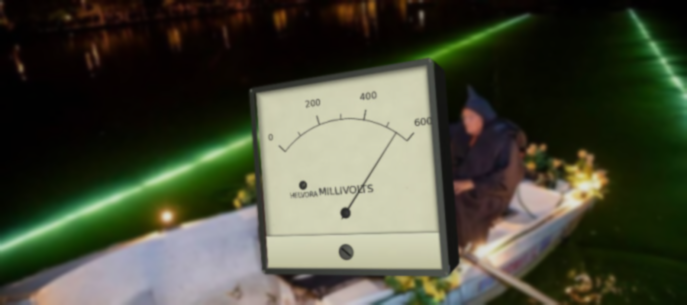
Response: 550 (mV)
